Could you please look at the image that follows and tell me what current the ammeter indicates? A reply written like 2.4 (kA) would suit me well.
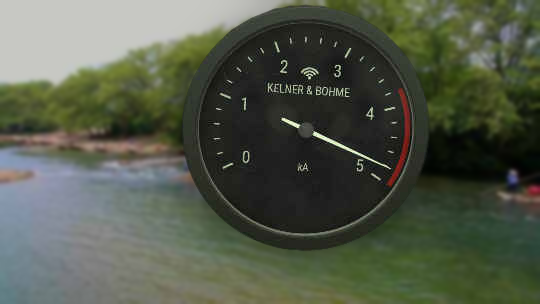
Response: 4.8 (kA)
